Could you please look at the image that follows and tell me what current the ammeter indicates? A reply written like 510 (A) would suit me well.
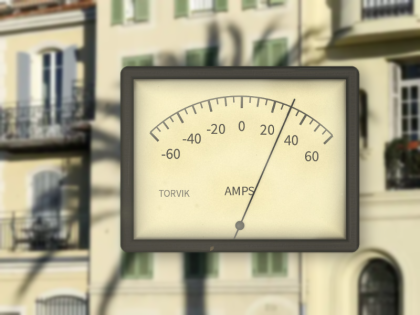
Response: 30 (A)
